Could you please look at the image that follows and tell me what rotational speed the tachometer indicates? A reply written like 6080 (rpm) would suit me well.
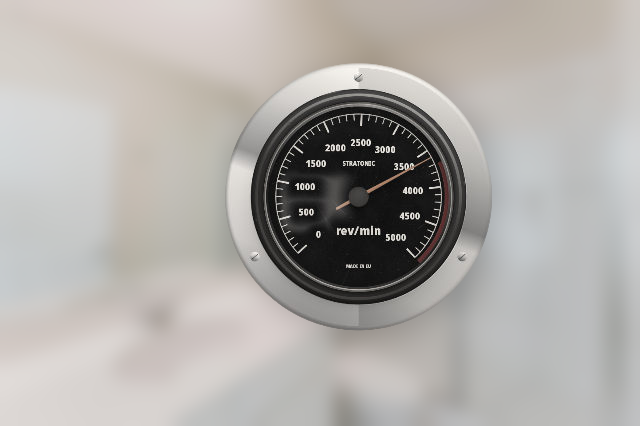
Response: 3600 (rpm)
